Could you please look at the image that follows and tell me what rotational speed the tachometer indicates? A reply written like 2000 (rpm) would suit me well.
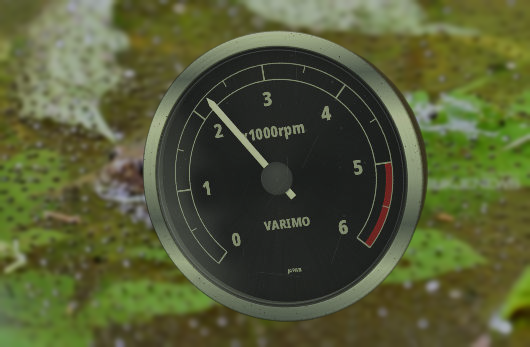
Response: 2250 (rpm)
